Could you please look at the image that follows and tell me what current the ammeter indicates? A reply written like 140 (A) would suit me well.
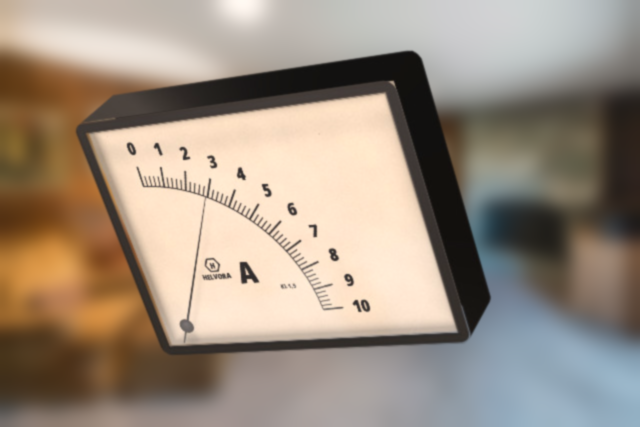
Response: 3 (A)
